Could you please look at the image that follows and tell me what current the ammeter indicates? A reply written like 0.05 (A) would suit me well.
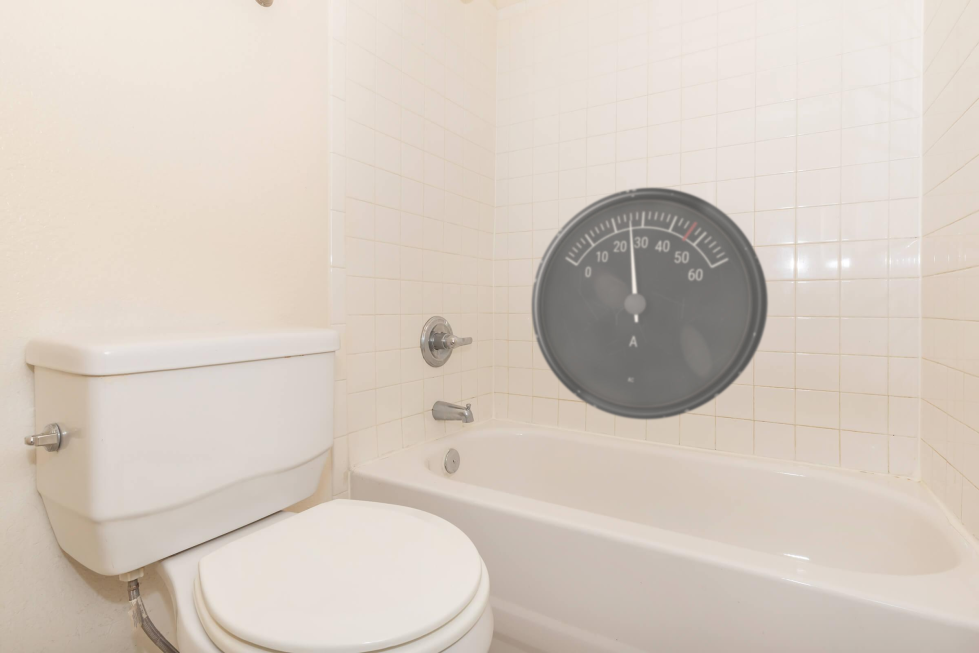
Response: 26 (A)
